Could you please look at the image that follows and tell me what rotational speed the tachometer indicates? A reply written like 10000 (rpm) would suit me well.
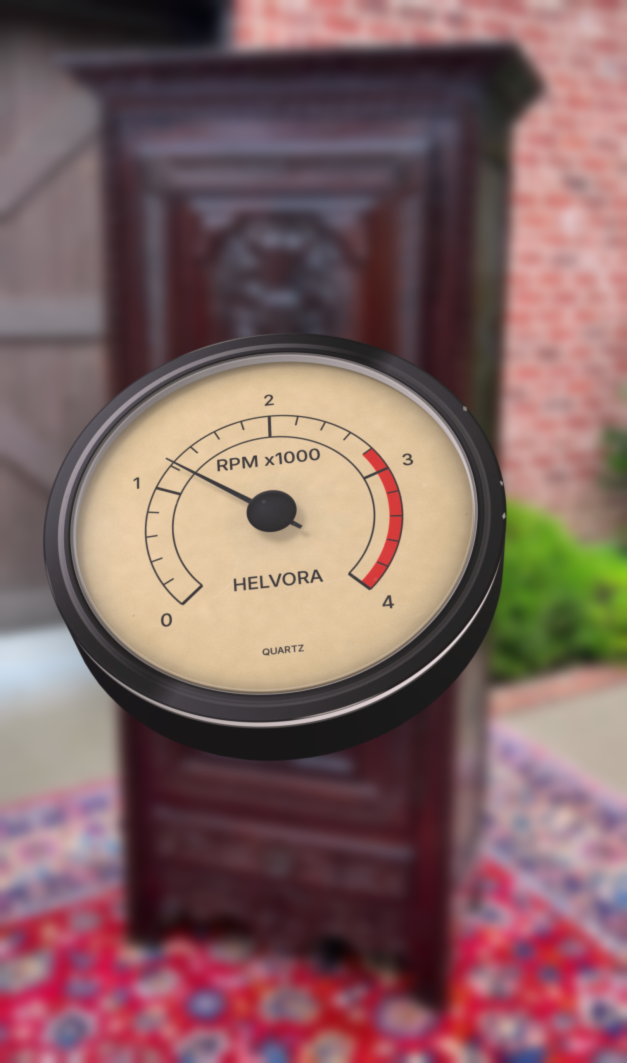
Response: 1200 (rpm)
